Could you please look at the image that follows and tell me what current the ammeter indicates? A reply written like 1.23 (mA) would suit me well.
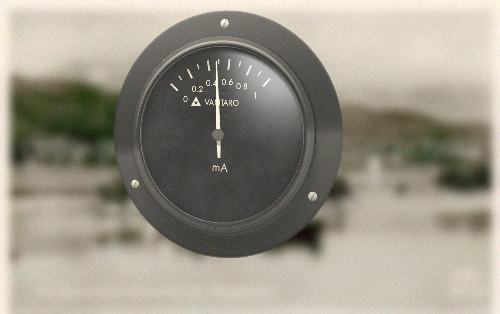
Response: 0.5 (mA)
